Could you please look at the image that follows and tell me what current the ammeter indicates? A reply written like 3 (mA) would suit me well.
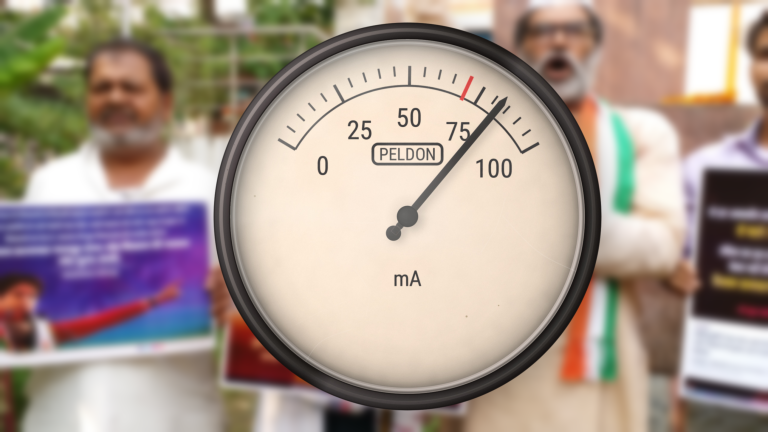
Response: 82.5 (mA)
